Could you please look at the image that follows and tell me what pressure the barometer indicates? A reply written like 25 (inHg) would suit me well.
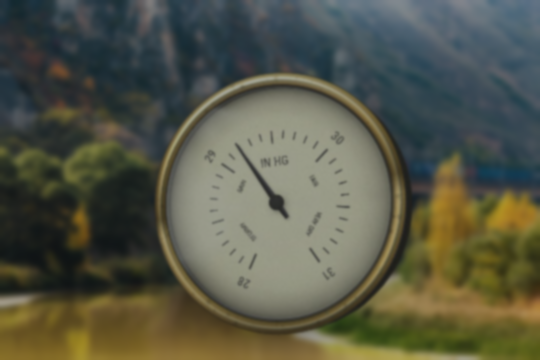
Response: 29.2 (inHg)
